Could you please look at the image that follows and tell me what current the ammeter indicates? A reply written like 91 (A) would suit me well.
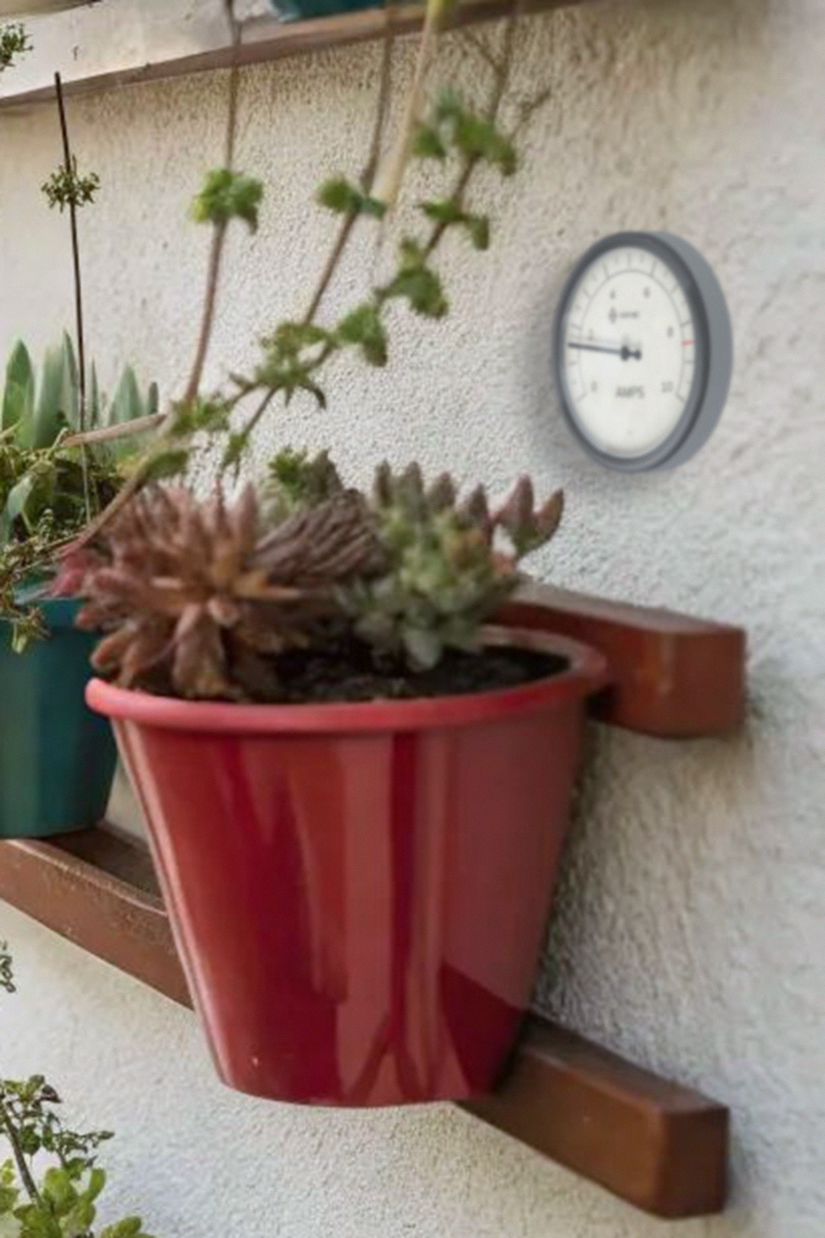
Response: 1.5 (A)
